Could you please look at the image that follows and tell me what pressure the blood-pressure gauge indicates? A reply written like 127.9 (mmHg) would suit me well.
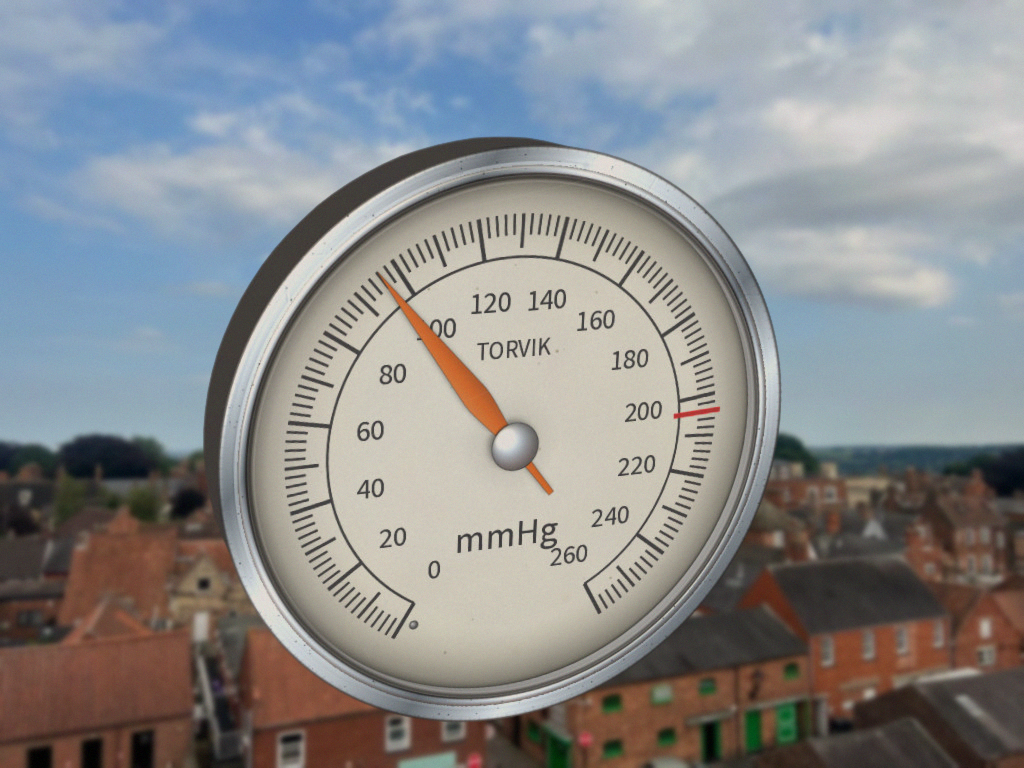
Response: 96 (mmHg)
